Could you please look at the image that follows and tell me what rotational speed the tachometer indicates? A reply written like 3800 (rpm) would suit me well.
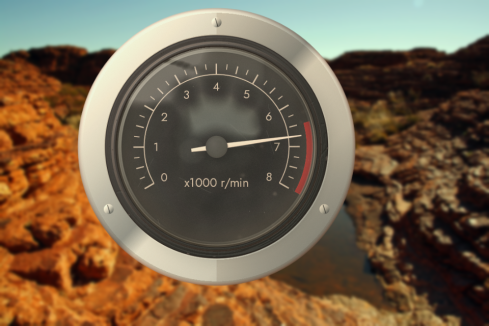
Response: 6750 (rpm)
